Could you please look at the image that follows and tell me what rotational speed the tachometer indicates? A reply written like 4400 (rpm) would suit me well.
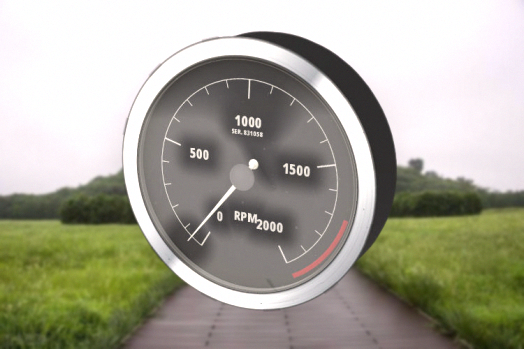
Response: 50 (rpm)
